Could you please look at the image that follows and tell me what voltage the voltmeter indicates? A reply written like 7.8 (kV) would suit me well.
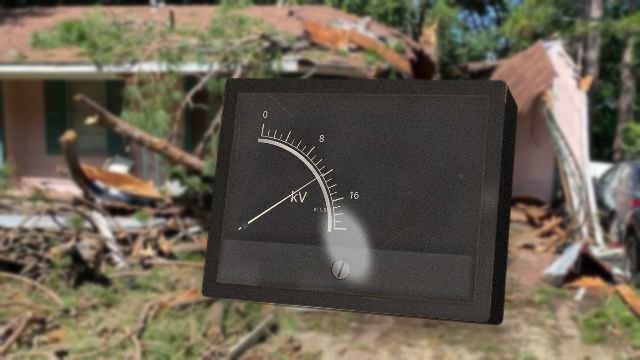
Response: 12 (kV)
